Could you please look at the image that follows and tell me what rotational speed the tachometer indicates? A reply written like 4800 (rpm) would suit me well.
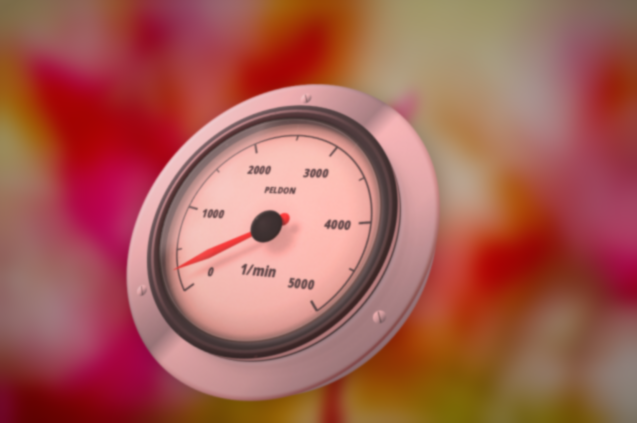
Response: 250 (rpm)
